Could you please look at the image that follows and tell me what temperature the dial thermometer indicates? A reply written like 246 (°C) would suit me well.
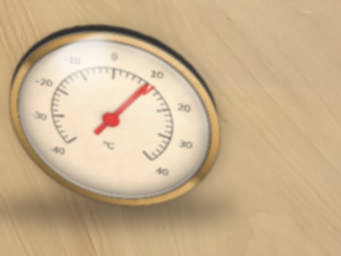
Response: 10 (°C)
